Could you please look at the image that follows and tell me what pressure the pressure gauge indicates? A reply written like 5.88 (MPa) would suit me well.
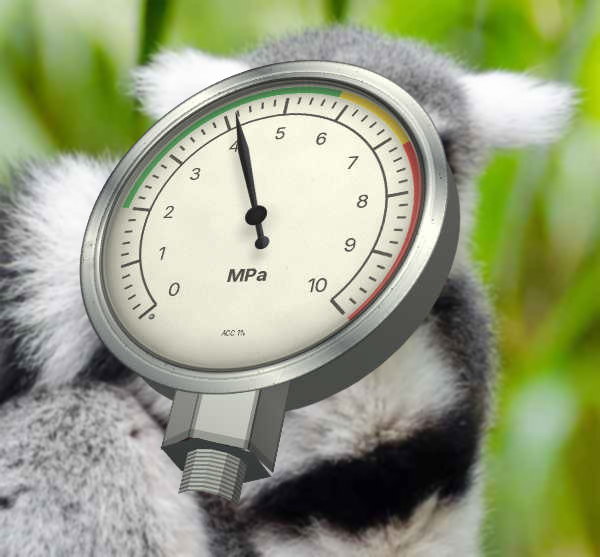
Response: 4.2 (MPa)
